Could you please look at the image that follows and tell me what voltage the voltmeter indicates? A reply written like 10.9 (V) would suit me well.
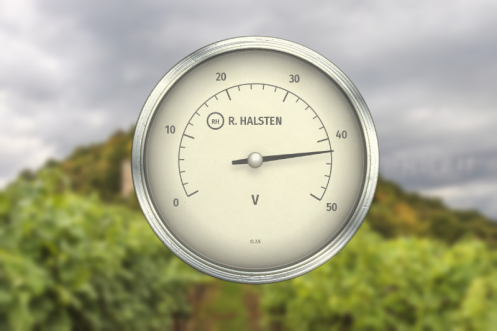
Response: 42 (V)
